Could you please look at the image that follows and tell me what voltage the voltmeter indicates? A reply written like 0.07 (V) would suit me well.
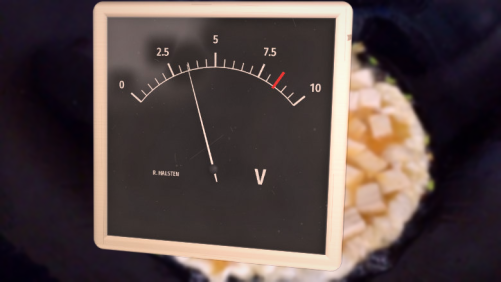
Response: 3.5 (V)
